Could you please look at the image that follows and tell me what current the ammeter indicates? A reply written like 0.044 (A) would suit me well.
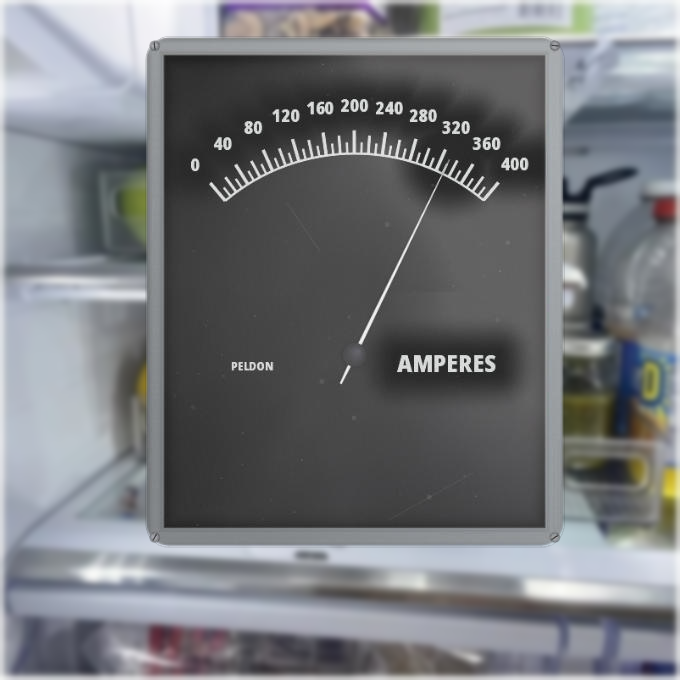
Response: 330 (A)
